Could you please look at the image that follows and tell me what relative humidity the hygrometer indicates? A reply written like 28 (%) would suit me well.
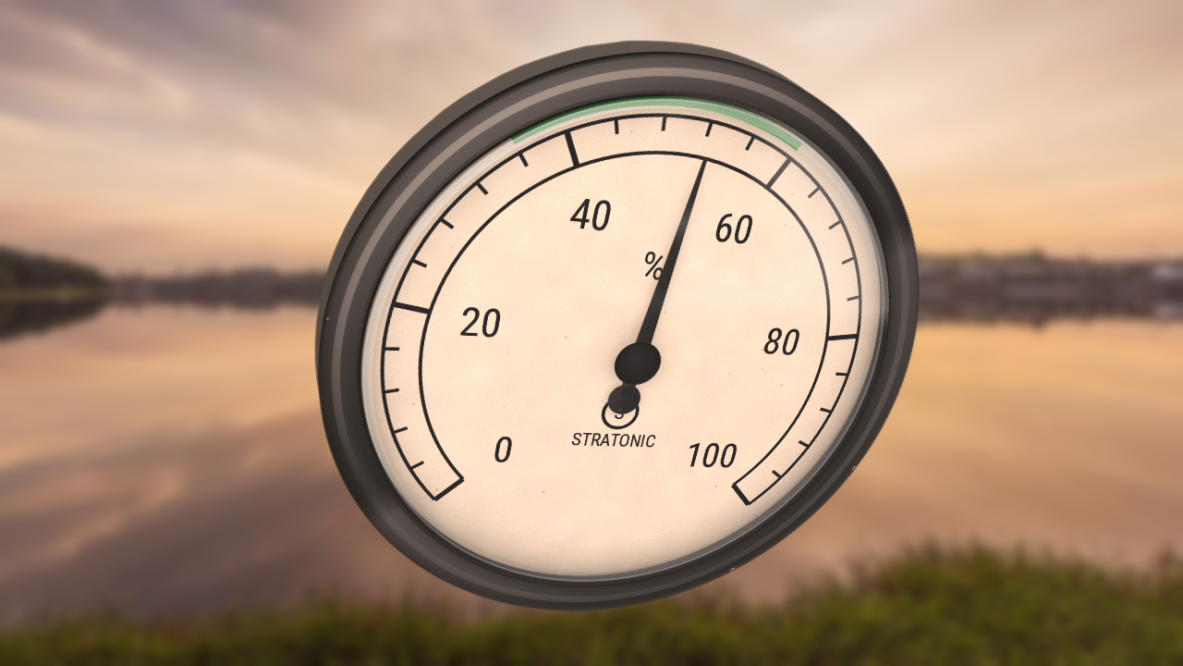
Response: 52 (%)
